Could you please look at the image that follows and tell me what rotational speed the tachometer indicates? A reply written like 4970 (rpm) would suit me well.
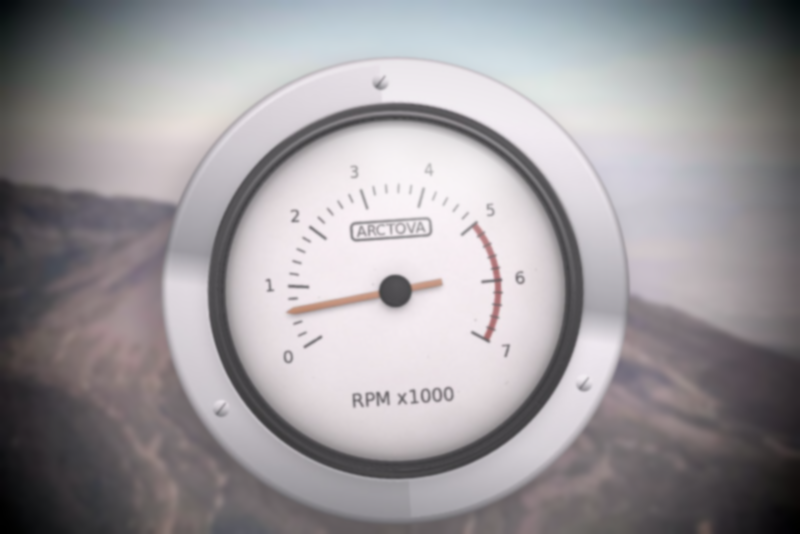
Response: 600 (rpm)
